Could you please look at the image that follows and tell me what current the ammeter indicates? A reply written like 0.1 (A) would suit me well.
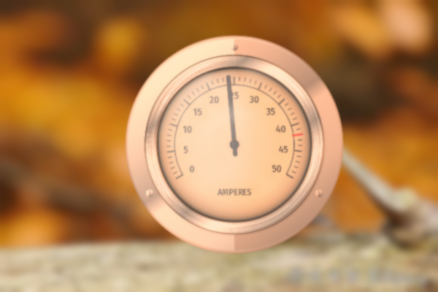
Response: 24 (A)
